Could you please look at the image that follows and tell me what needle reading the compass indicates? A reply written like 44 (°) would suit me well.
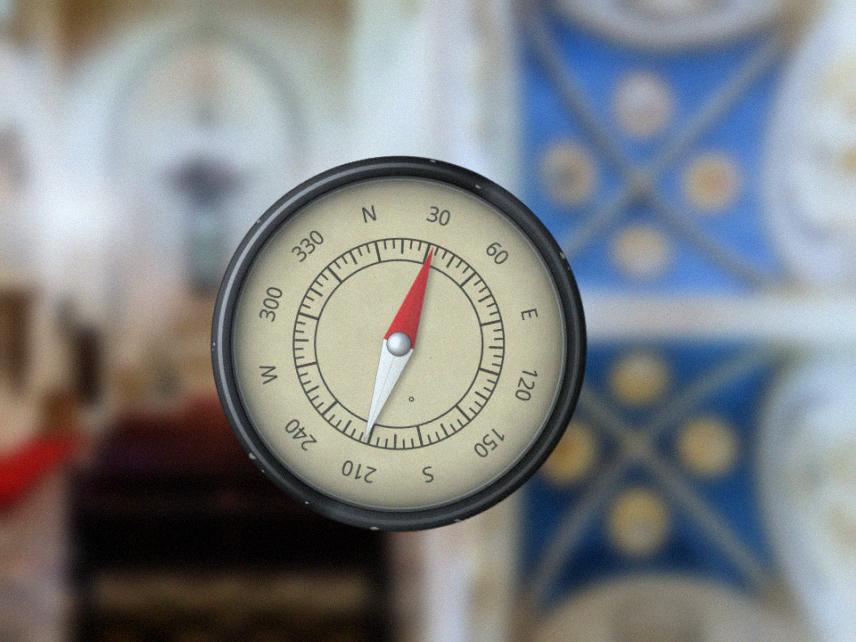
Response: 32.5 (°)
